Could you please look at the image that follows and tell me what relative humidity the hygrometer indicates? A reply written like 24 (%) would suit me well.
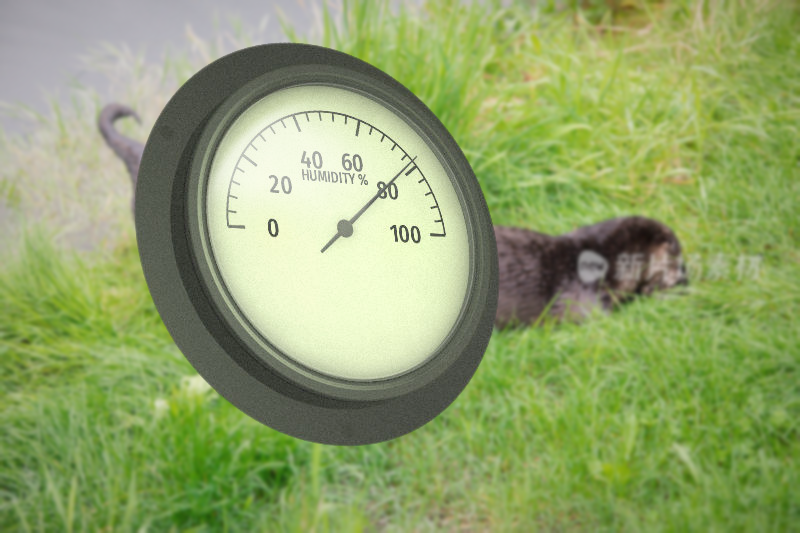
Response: 78 (%)
